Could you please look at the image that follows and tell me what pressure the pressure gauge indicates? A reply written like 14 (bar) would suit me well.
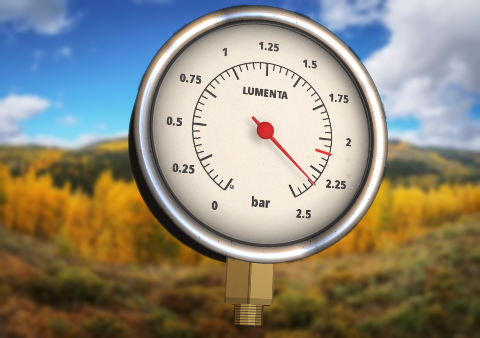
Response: 2.35 (bar)
